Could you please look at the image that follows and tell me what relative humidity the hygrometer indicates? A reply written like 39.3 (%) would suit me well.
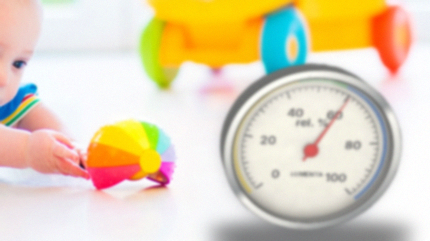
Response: 60 (%)
